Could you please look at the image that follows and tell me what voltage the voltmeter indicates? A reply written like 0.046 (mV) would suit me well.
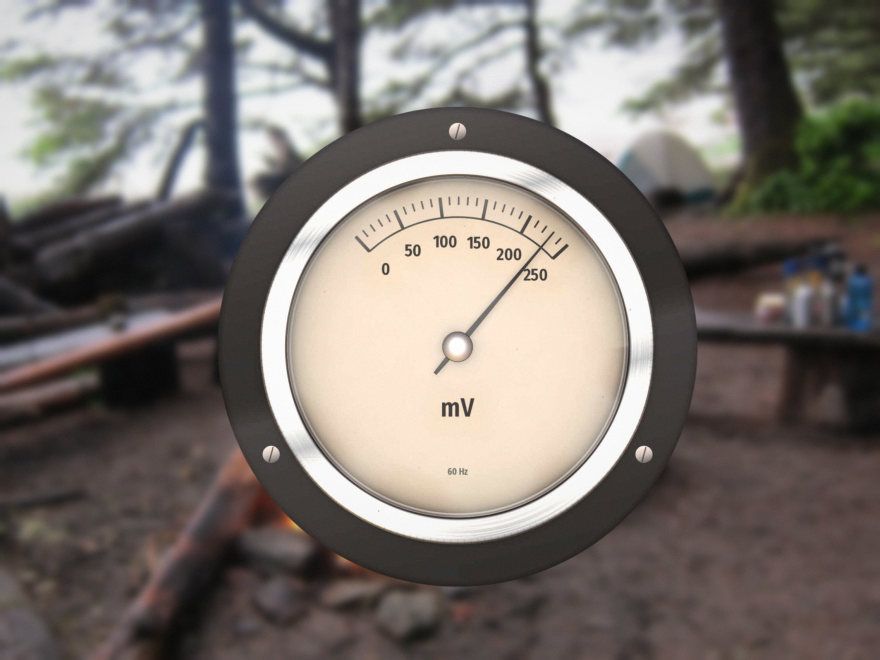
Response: 230 (mV)
